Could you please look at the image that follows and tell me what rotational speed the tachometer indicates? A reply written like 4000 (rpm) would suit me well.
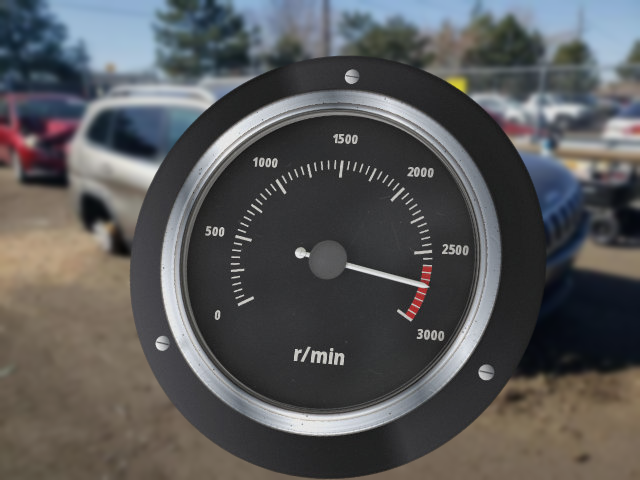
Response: 2750 (rpm)
